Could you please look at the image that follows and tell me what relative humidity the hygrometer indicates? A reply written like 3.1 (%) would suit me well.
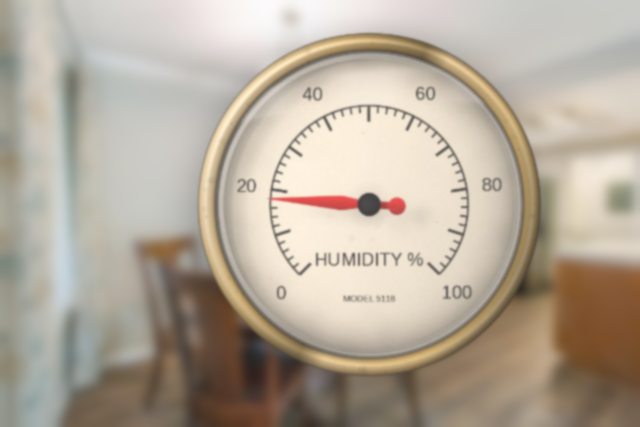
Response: 18 (%)
